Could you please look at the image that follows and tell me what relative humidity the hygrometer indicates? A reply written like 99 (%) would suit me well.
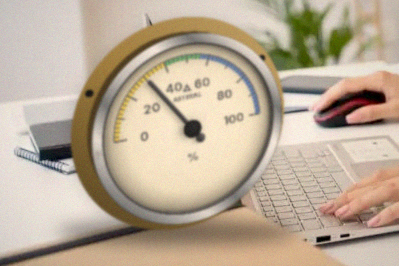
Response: 30 (%)
